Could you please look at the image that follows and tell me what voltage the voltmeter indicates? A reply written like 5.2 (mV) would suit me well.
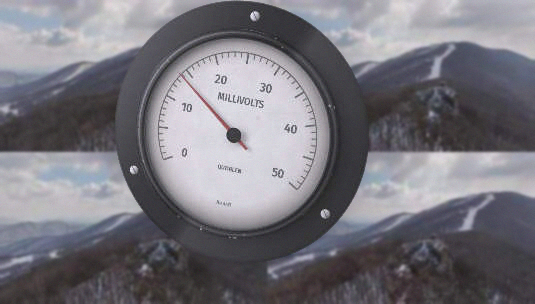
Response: 14 (mV)
